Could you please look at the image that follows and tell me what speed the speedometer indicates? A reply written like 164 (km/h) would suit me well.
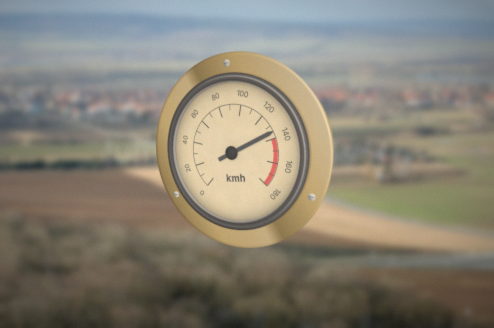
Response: 135 (km/h)
